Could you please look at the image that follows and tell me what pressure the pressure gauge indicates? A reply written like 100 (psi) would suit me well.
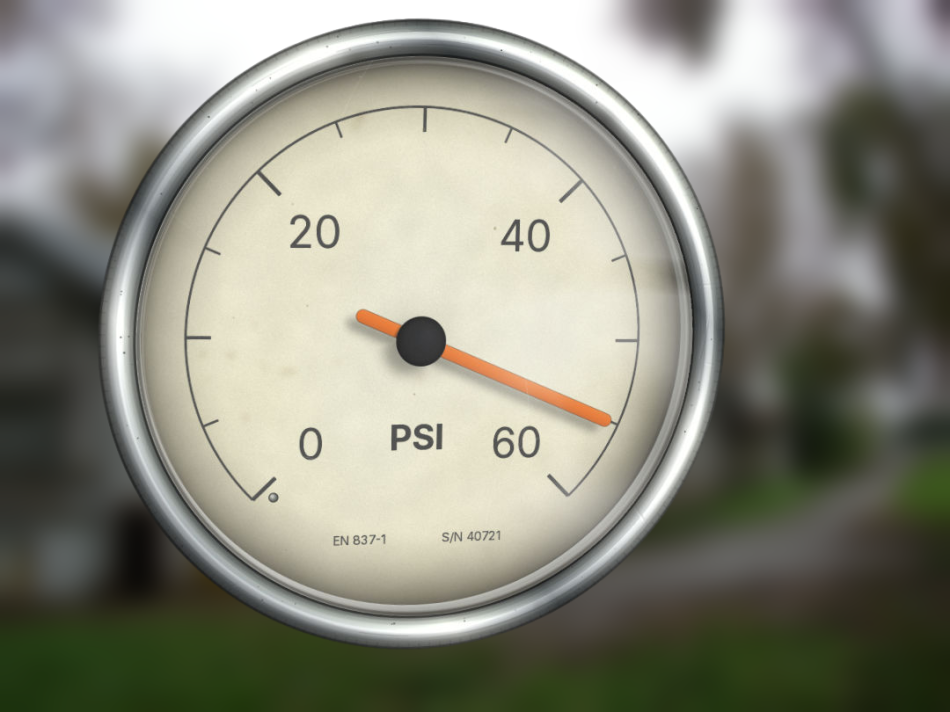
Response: 55 (psi)
